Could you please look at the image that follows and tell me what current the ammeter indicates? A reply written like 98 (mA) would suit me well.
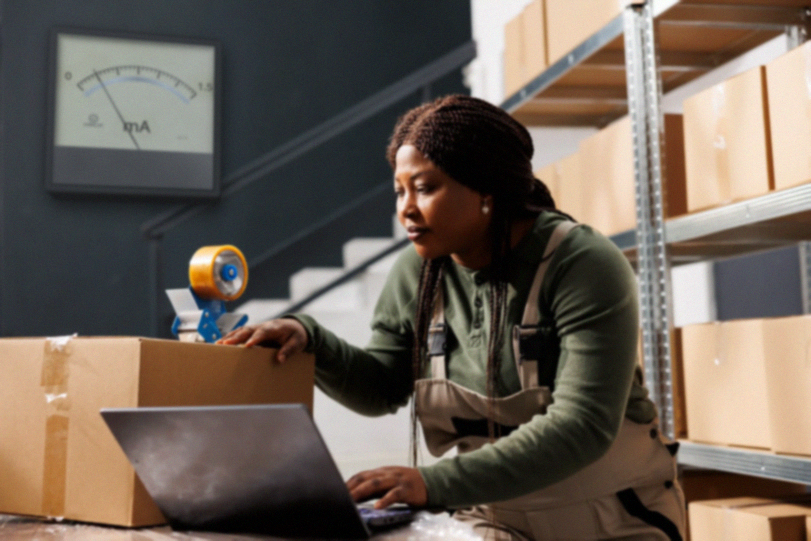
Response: 0.25 (mA)
